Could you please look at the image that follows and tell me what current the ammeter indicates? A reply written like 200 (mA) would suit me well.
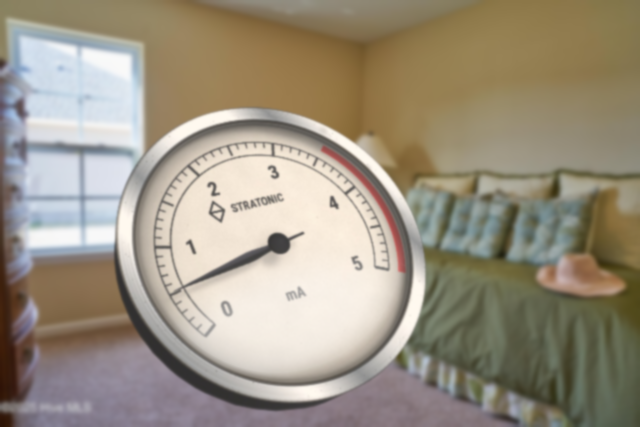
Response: 0.5 (mA)
